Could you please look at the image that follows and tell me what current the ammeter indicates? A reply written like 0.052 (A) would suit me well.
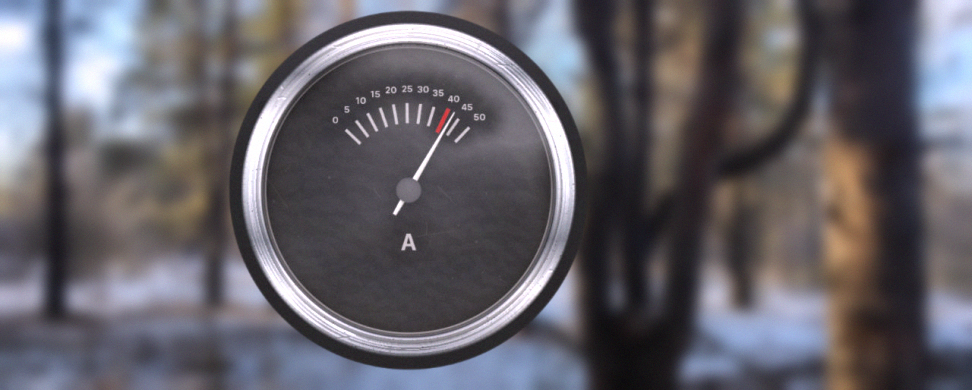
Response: 42.5 (A)
